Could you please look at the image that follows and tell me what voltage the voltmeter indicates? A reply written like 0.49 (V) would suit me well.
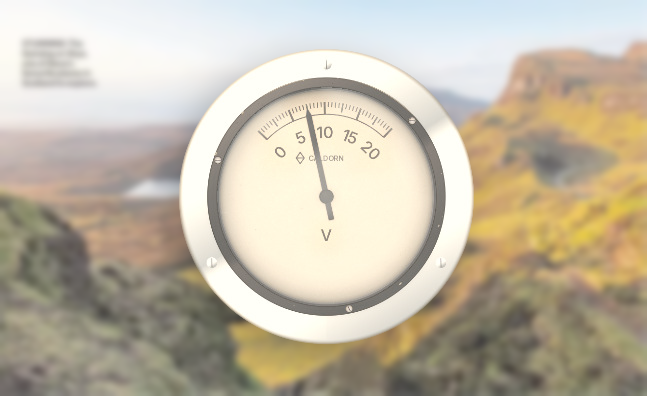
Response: 7.5 (V)
